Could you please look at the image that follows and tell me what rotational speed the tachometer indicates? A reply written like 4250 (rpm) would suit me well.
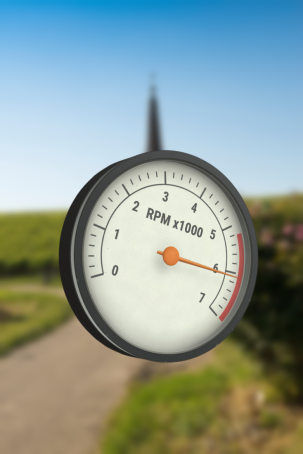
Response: 6100 (rpm)
